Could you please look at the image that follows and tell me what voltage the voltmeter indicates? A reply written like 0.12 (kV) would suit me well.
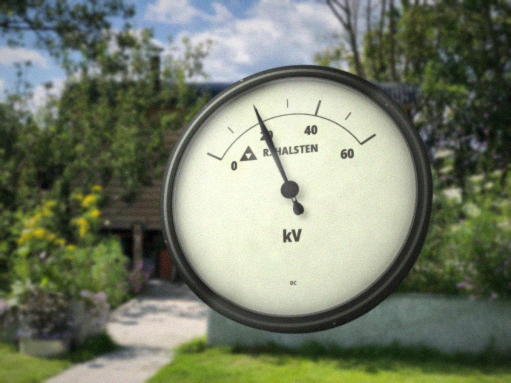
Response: 20 (kV)
